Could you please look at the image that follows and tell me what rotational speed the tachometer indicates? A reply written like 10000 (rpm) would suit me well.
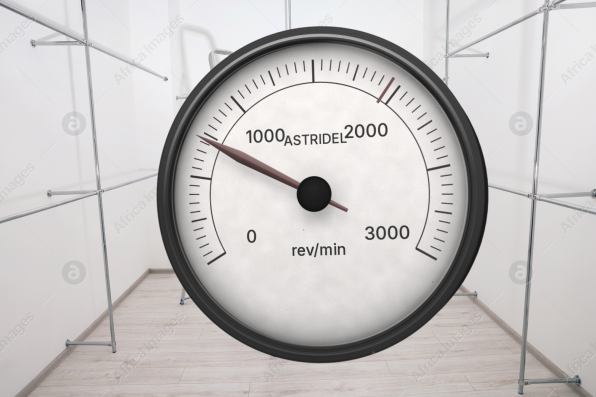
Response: 725 (rpm)
